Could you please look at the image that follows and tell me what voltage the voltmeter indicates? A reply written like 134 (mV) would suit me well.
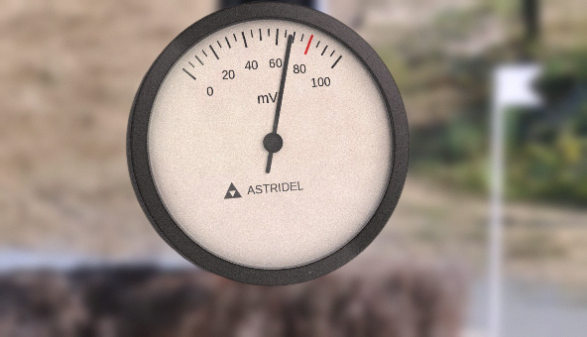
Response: 67.5 (mV)
